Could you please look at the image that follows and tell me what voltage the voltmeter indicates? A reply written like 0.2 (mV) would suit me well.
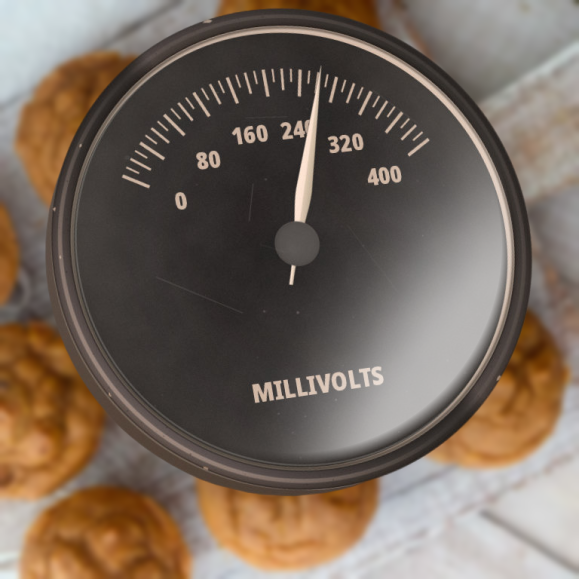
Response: 260 (mV)
